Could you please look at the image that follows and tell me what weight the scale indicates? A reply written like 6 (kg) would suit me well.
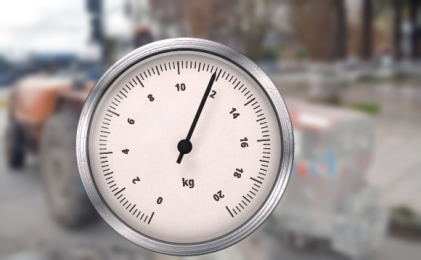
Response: 11.8 (kg)
